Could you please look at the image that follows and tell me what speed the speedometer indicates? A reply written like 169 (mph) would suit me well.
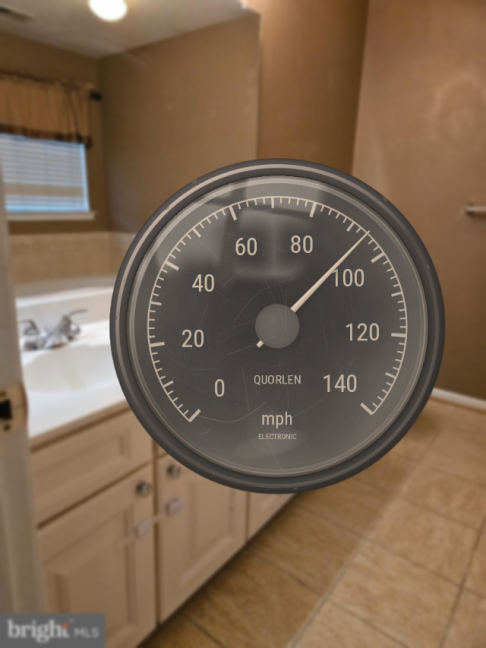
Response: 94 (mph)
